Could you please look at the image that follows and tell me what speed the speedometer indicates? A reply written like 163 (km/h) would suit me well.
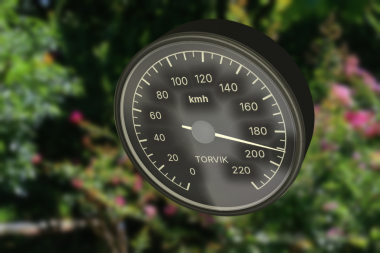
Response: 190 (km/h)
